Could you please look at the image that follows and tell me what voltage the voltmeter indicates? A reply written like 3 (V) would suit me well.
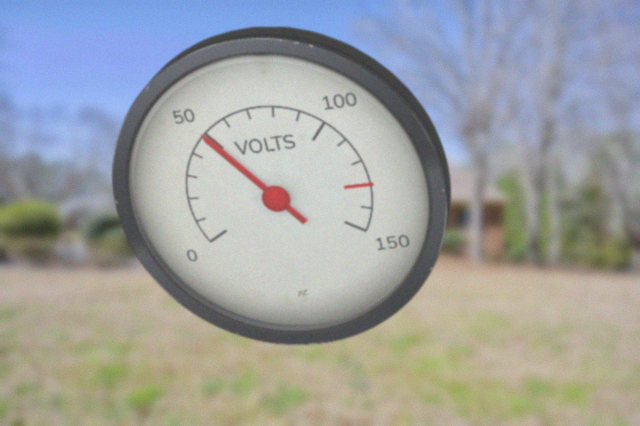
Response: 50 (V)
